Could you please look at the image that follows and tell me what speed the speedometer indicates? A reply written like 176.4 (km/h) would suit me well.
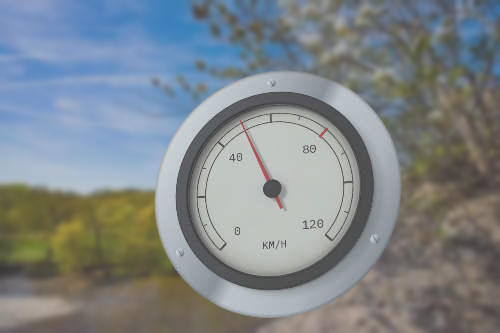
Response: 50 (km/h)
